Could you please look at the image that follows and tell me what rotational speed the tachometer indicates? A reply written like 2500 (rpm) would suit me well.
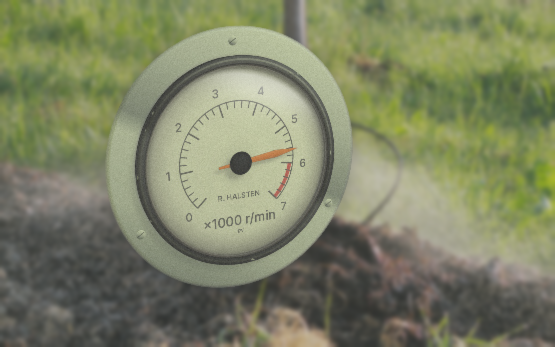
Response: 5600 (rpm)
